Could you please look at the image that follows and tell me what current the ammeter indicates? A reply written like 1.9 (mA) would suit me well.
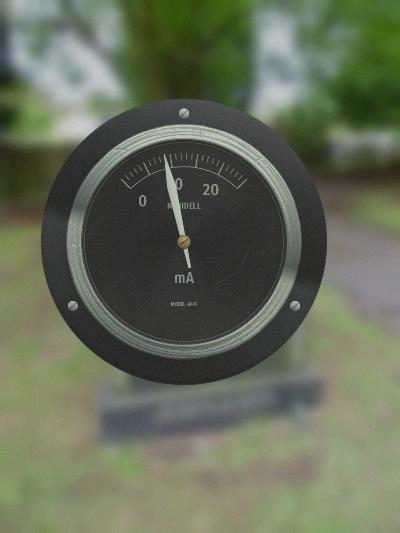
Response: 9 (mA)
